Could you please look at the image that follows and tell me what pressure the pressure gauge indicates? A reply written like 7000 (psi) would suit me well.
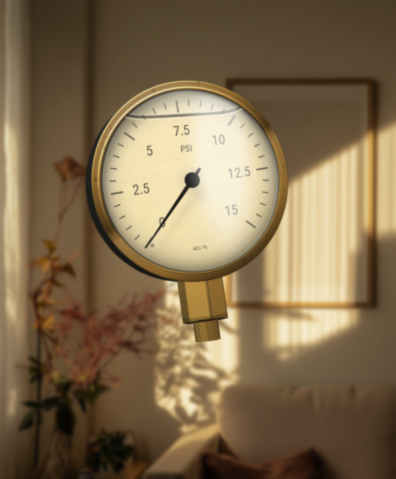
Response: 0 (psi)
